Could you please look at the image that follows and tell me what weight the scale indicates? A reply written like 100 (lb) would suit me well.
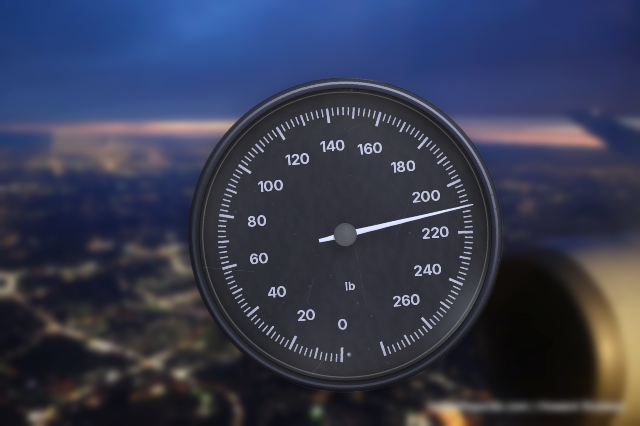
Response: 210 (lb)
